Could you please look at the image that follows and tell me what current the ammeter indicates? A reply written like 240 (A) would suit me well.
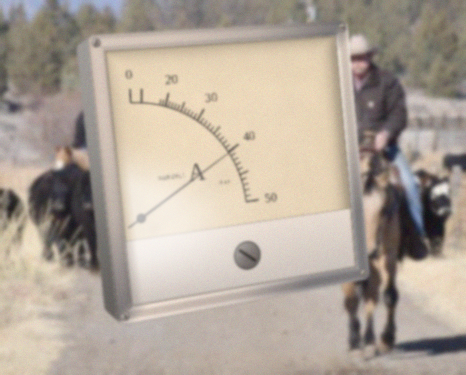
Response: 40 (A)
